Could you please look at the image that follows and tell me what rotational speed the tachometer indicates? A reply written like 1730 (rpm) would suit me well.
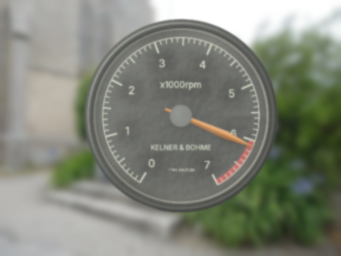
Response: 6100 (rpm)
